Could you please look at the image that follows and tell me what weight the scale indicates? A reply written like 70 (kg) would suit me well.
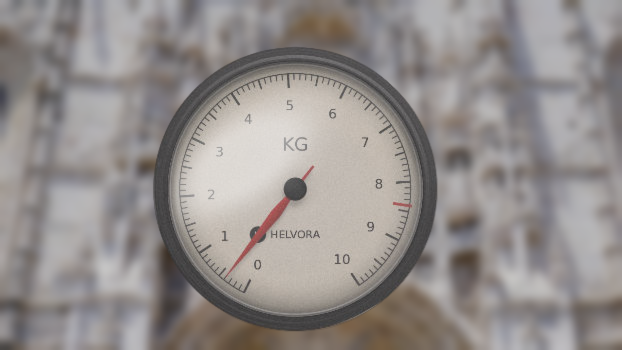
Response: 0.4 (kg)
